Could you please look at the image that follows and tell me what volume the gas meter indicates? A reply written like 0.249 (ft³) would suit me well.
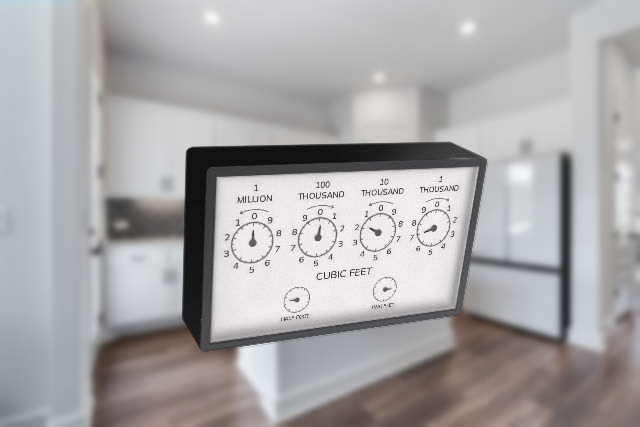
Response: 1700 (ft³)
